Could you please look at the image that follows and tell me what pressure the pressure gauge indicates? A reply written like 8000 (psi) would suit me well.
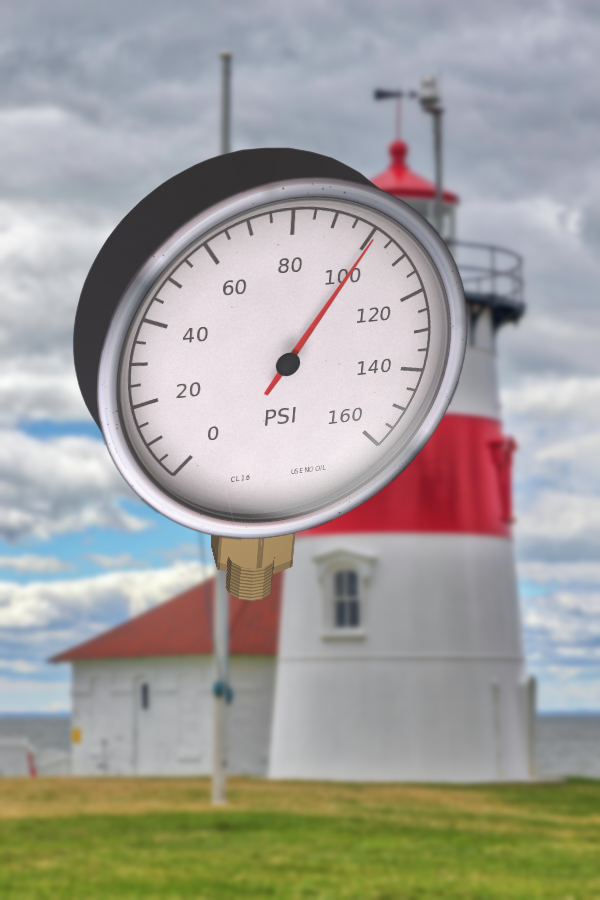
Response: 100 (psi)
